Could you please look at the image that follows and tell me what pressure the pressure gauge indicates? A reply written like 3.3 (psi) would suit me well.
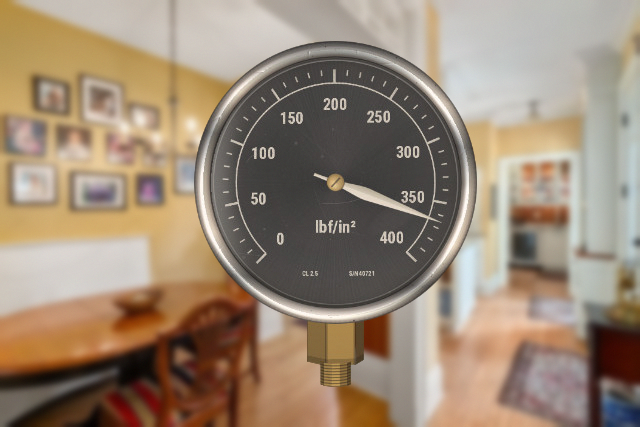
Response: 365 (psi)
